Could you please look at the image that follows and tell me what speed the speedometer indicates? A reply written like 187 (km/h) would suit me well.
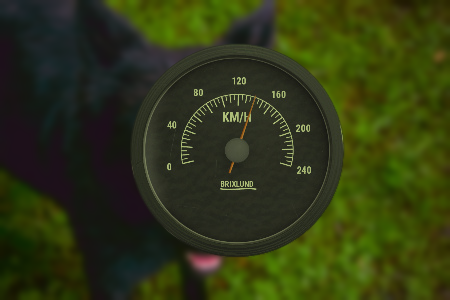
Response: 140 (km/h)
